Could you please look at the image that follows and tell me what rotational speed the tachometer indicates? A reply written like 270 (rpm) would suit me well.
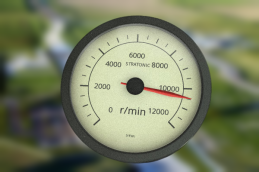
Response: 10500 (rpm)
